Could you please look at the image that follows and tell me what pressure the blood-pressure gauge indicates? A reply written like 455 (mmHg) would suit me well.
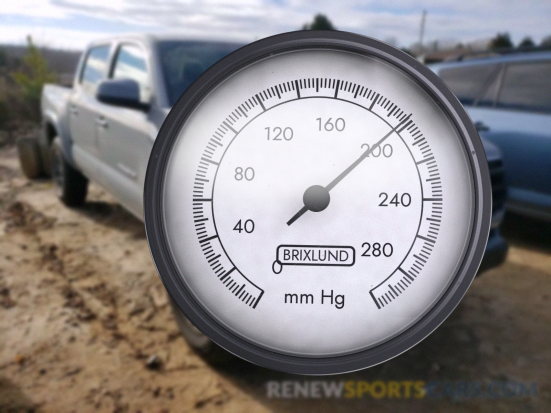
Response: 198 (mmHg)
